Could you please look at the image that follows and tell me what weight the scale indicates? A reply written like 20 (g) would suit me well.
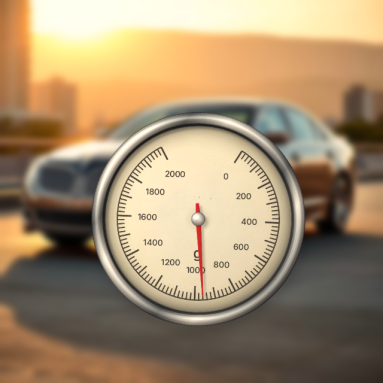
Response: 960 (g)
